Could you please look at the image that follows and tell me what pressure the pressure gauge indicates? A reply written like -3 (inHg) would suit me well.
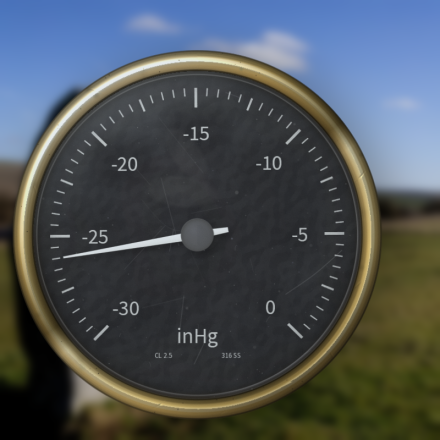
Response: -26 (inHg)
